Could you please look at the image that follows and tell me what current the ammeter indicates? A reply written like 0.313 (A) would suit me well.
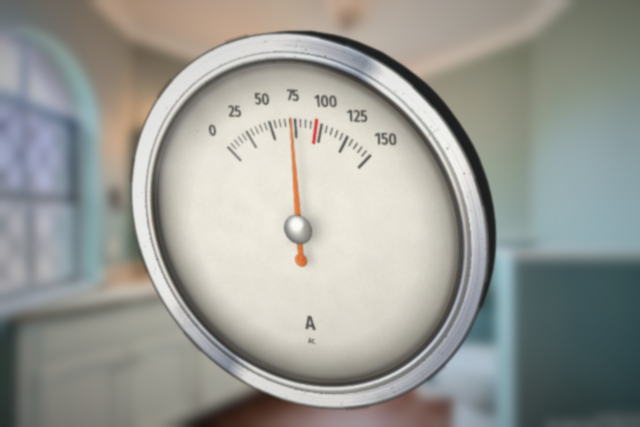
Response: 75 (A)
